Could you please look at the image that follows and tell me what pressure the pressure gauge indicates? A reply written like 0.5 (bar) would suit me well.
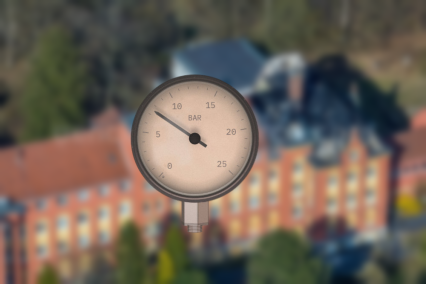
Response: 7.5 (bar)
